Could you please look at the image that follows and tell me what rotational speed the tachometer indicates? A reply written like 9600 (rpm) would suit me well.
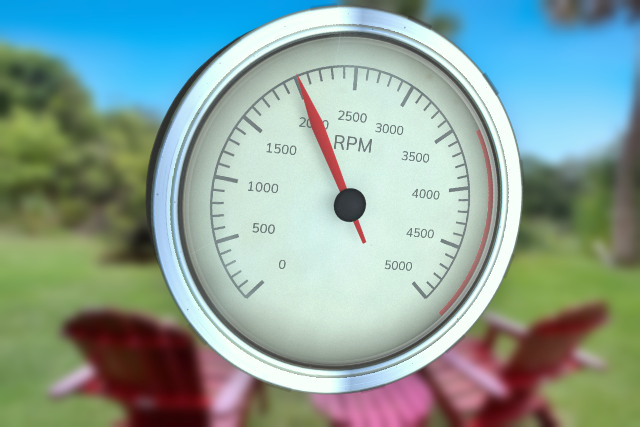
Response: 2000 (rpm)
